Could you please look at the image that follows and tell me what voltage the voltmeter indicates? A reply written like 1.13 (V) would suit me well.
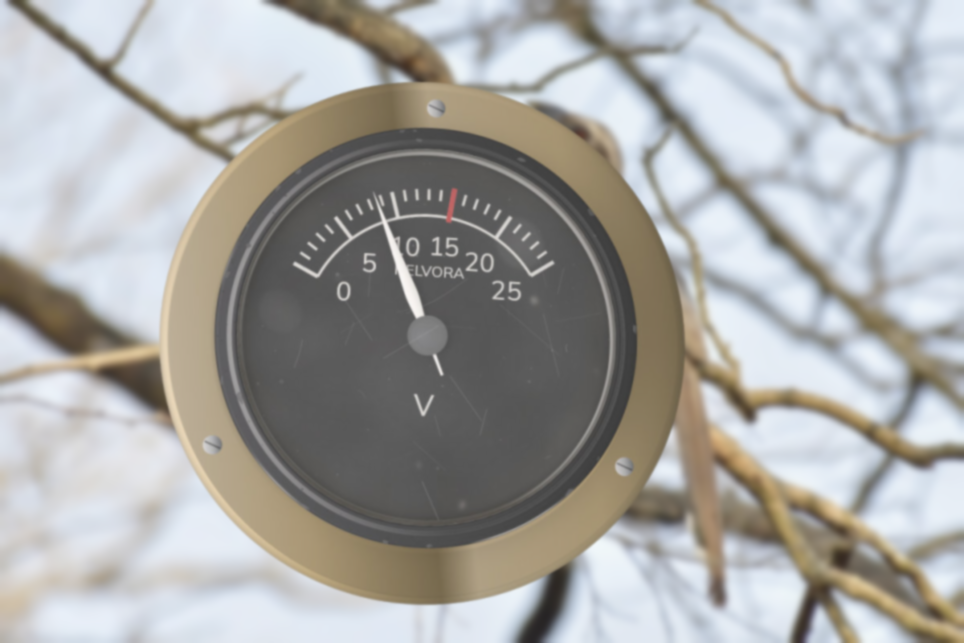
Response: 8.5 (V)
